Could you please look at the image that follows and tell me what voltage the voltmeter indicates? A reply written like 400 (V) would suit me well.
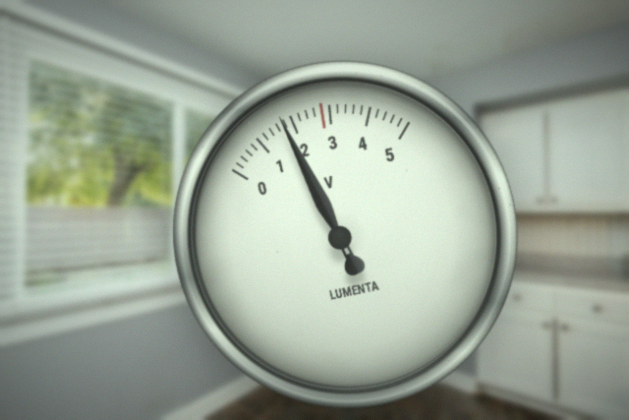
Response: 1.8 (V)
